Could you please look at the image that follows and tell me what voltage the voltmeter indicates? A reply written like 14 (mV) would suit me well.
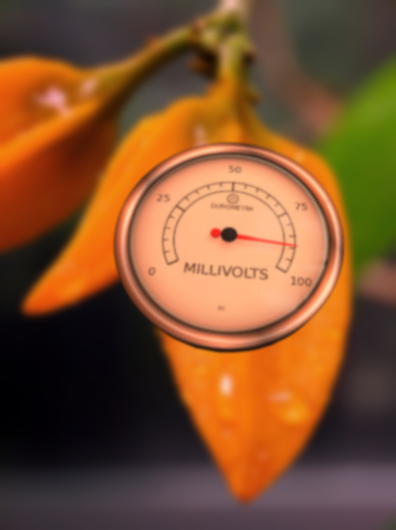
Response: 90 (mV)
